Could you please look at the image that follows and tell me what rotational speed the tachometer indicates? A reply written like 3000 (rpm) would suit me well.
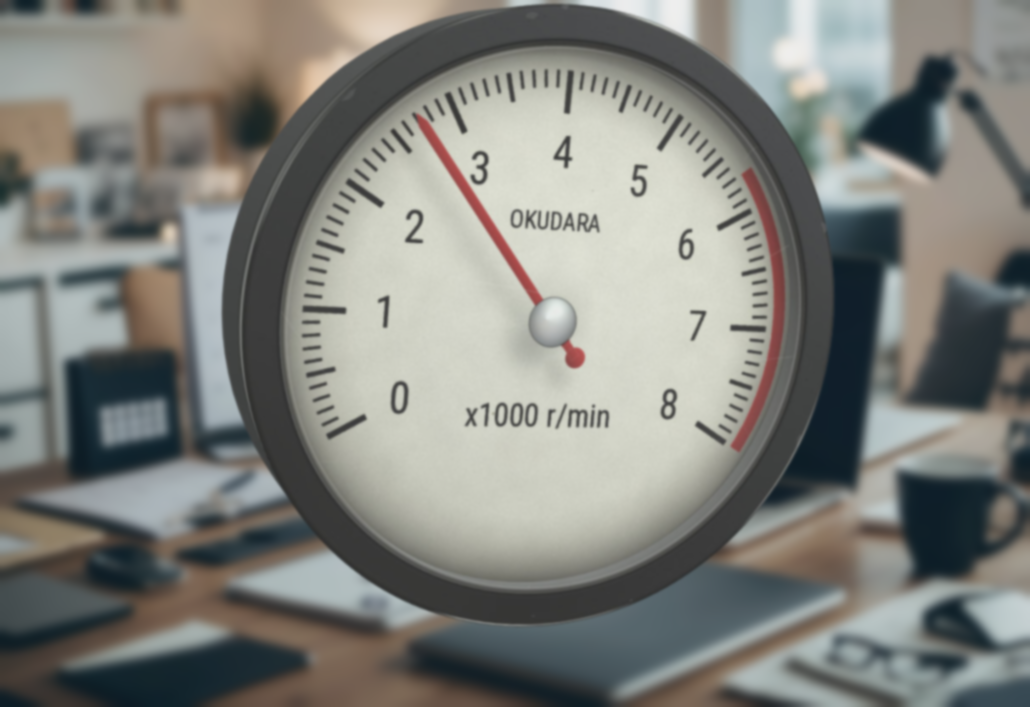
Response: 2700 (rpm)
